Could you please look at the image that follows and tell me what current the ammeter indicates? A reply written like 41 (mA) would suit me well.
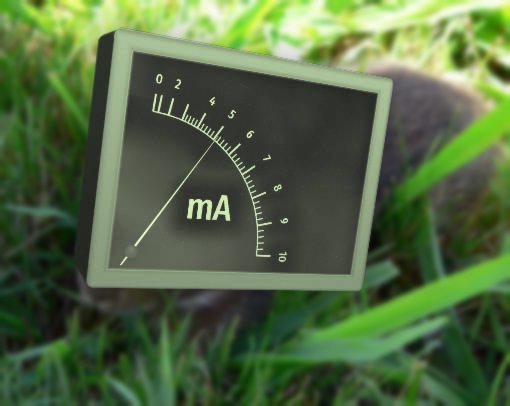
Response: 5 (mA)
